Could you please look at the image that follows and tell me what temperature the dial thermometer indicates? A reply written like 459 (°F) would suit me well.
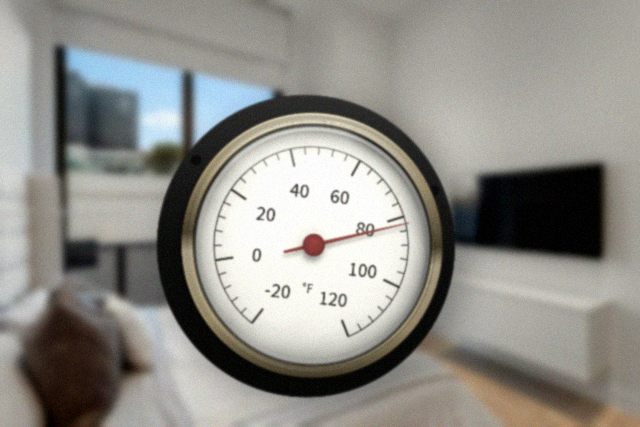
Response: 82 (°F)
